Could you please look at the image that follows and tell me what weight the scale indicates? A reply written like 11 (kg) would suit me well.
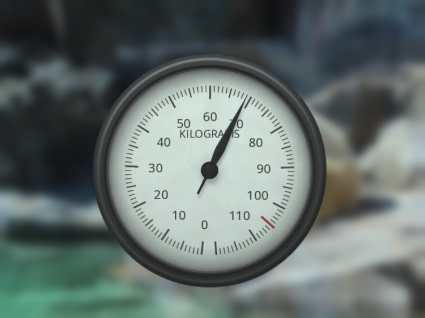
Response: 69 (kg)
